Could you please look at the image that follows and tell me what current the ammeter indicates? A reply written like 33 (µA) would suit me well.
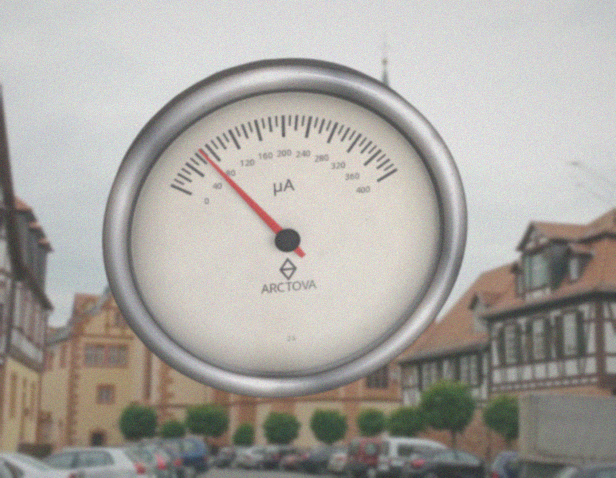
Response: 70 (µA)
